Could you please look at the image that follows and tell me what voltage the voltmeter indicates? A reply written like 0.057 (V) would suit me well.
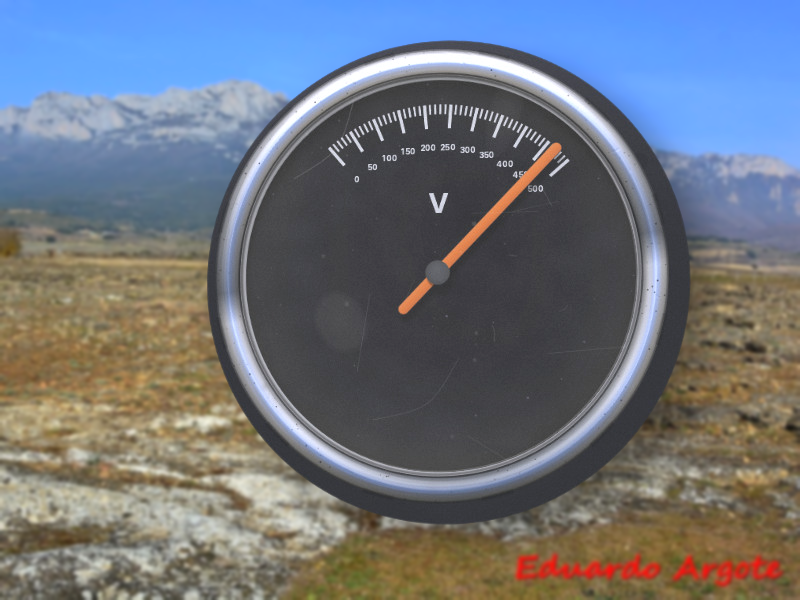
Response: 470 (V)
